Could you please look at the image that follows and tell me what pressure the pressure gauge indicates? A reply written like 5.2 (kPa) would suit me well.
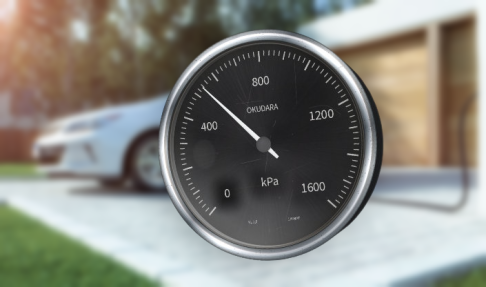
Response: 540 (kPa)
